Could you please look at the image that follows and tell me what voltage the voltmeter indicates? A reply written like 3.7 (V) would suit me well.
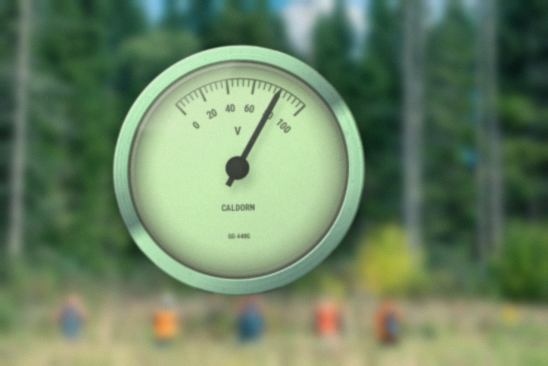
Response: 80 (V)
